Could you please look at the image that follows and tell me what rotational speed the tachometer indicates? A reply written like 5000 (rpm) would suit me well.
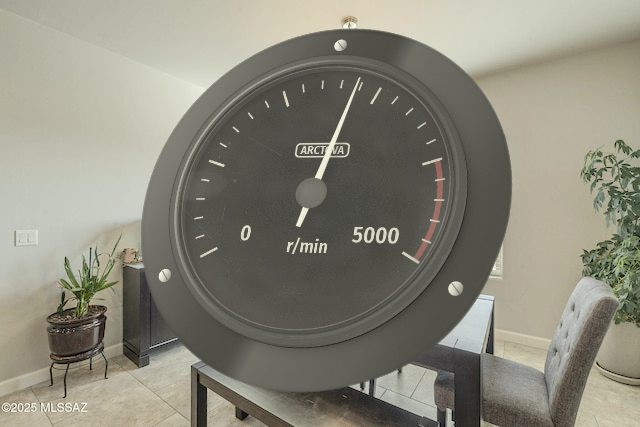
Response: 2800 (rpm)
